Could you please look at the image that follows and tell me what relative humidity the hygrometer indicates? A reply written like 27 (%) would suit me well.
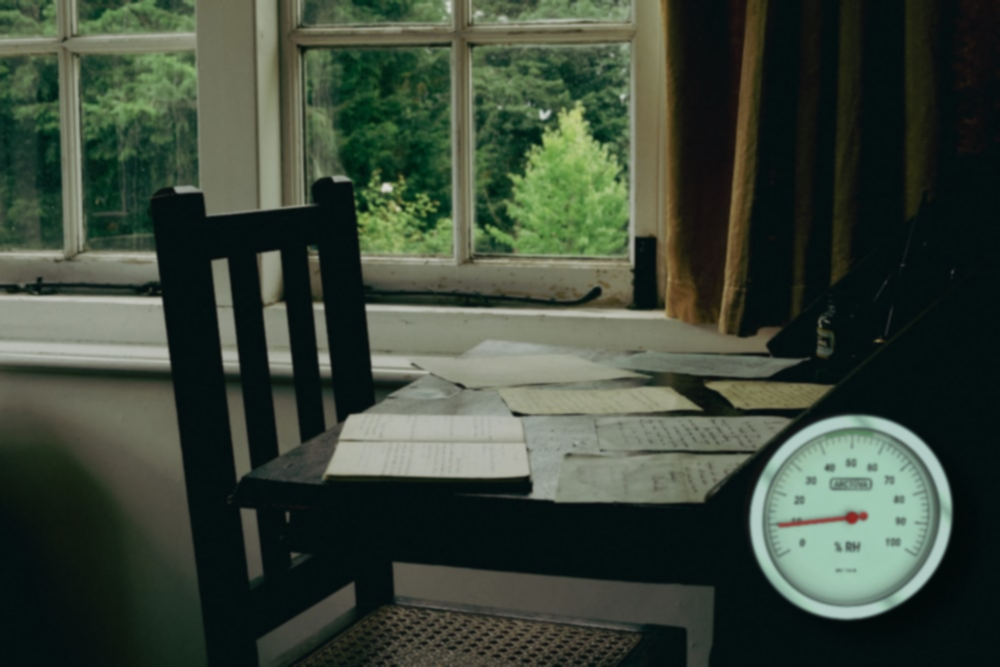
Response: 10 (%)
